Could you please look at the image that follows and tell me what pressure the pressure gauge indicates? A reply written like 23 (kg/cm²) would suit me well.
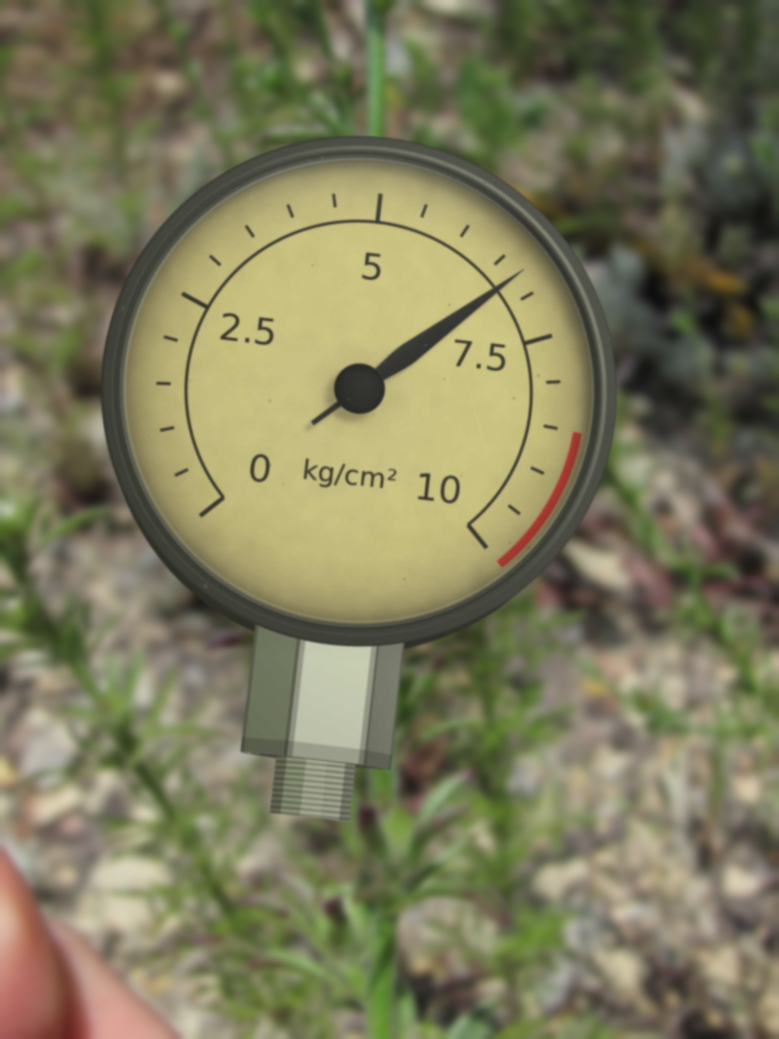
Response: 6.75 (kg/cm²)
